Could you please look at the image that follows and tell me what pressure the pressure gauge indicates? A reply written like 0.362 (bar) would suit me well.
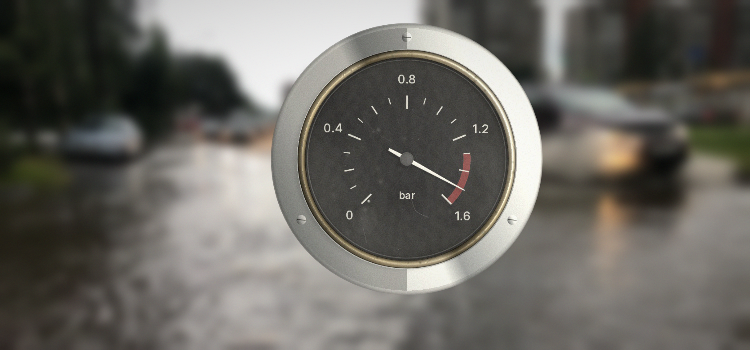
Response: 1.5 (bar)
